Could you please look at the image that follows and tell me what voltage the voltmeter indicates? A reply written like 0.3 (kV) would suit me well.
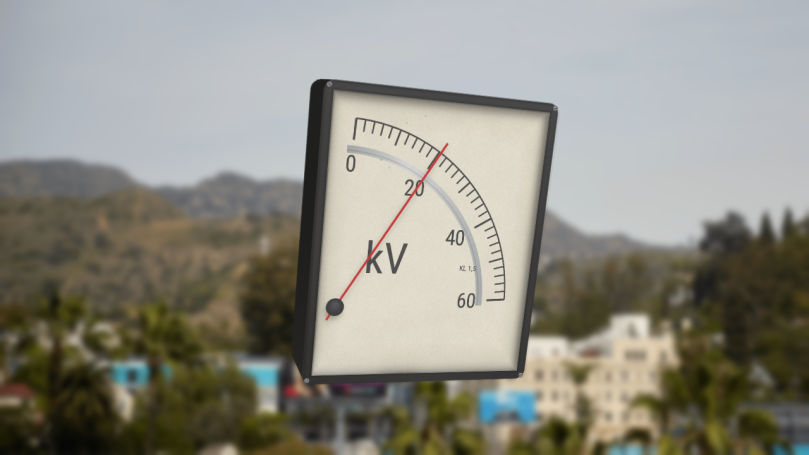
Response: 20 (kV)
